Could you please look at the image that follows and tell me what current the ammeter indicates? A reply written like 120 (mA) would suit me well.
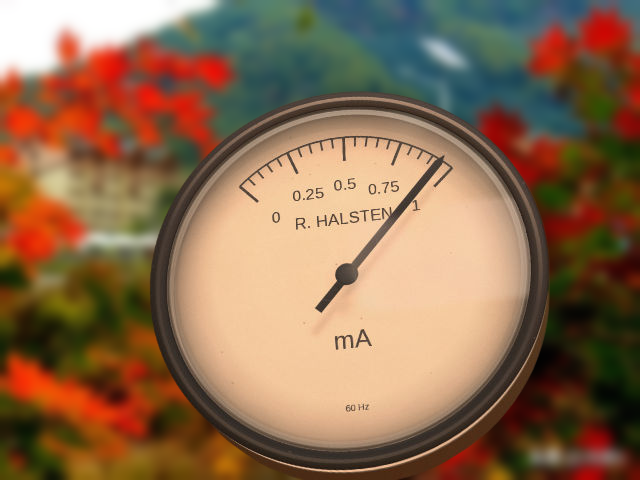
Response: 0.95 (mA)
